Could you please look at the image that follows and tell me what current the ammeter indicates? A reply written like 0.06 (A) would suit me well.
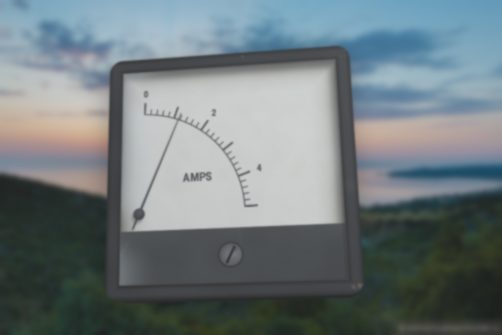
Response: 1.2 (A)
